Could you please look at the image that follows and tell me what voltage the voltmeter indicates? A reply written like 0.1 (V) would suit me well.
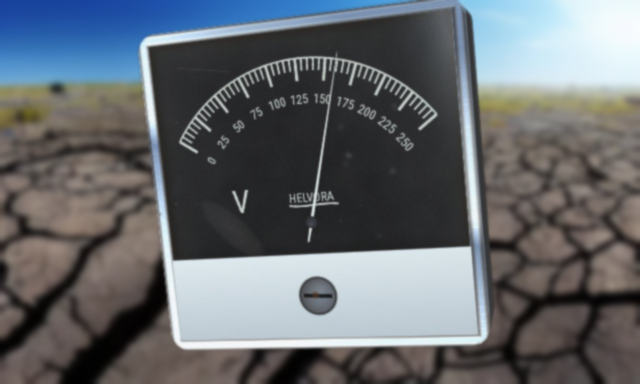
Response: 160 (V)
